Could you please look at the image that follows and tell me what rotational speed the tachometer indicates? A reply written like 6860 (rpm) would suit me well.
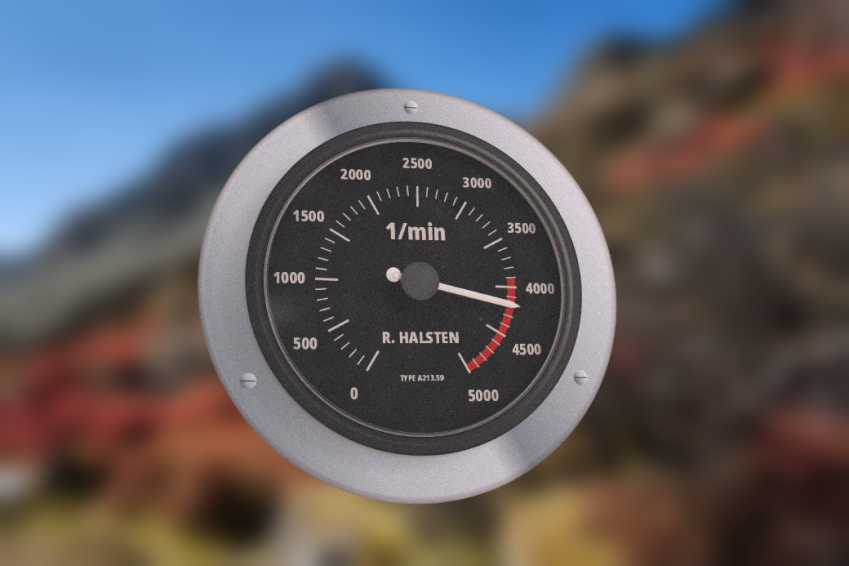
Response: 4200 (rpm)
